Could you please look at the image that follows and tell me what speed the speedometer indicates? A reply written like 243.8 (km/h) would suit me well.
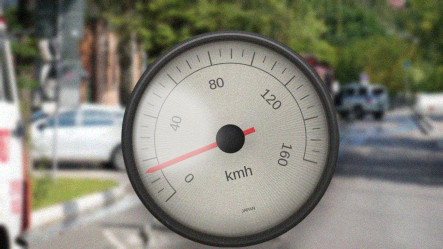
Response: 15 (km/h)
